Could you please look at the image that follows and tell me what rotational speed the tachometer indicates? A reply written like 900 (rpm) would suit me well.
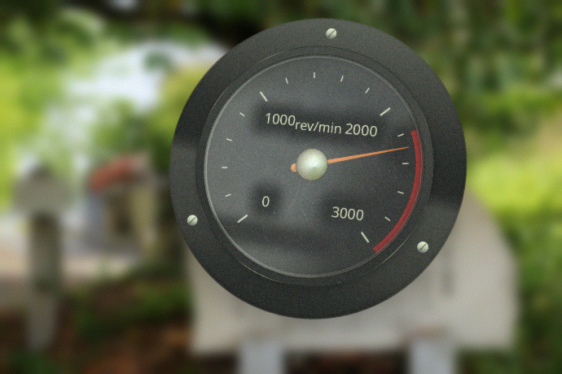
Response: 2300 (rpm)
